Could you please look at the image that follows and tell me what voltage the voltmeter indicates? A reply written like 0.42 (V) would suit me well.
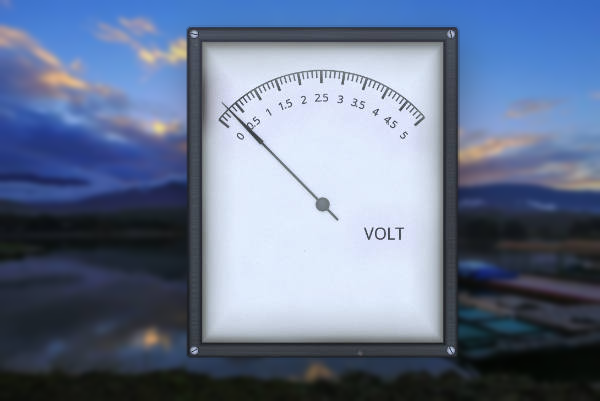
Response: 0.3 (V)
